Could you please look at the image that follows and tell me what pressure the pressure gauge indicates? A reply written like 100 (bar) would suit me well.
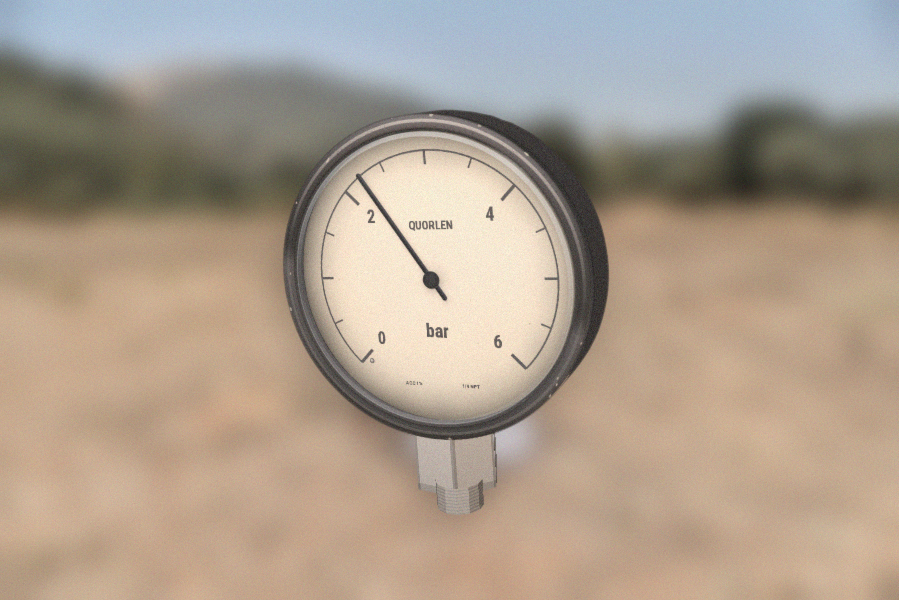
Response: 2.25 (bar)
